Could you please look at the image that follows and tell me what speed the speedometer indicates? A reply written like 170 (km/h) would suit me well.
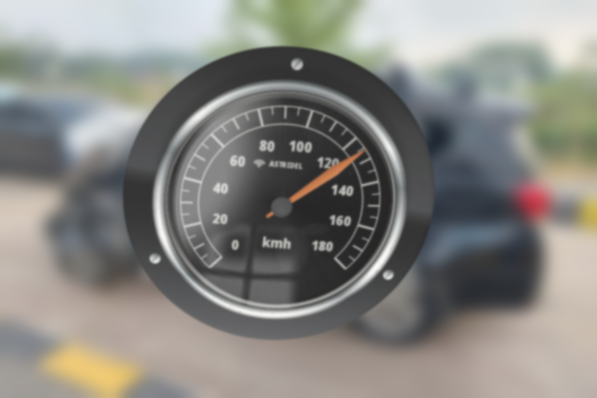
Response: 125 (km/h)
